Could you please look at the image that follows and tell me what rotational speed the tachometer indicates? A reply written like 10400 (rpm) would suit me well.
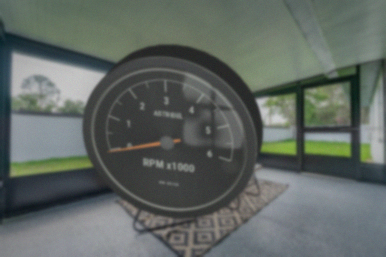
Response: 0 (rpm)
